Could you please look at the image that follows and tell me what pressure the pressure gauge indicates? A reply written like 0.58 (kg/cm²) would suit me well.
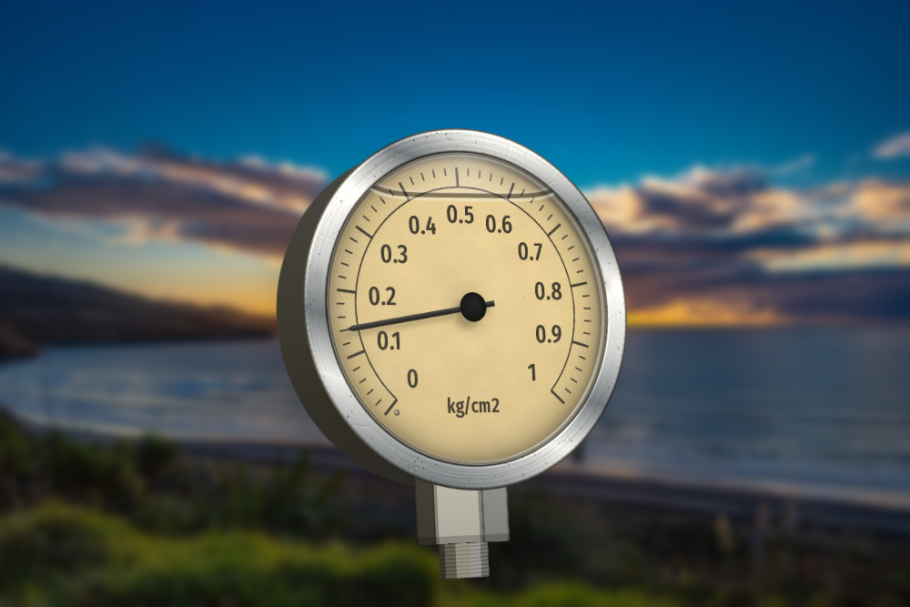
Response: 0.14 (kg/cm²)
